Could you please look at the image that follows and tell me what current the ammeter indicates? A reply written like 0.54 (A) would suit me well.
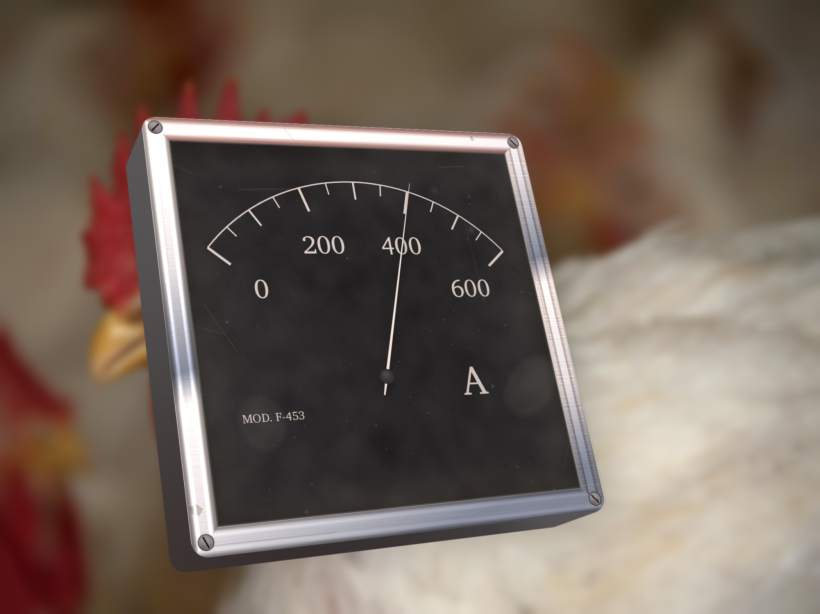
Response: 400 (A)
